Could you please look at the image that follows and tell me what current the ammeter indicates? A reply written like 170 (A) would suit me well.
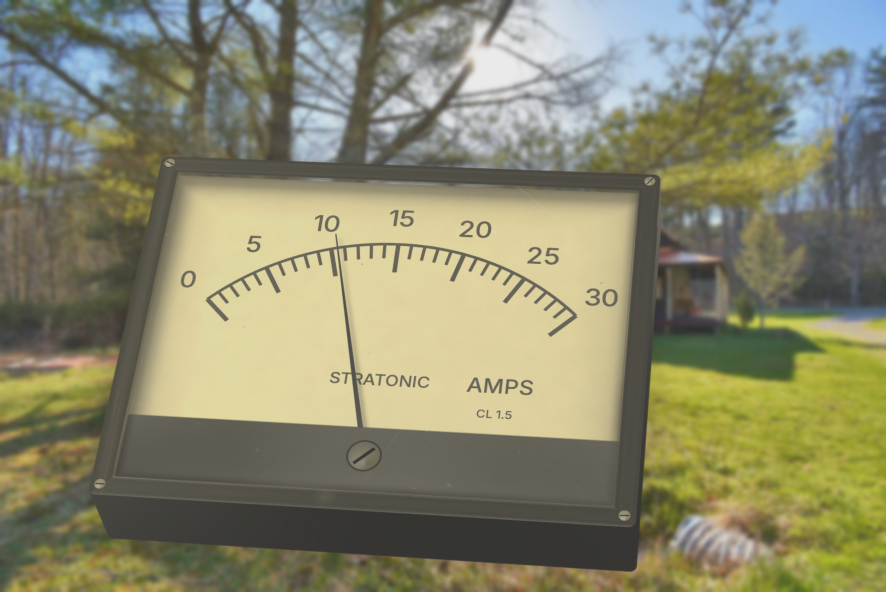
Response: 10.5 (A)
